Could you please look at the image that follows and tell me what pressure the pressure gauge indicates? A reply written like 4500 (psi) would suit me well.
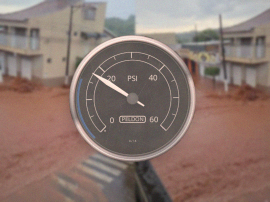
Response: 17.5 (psi)
